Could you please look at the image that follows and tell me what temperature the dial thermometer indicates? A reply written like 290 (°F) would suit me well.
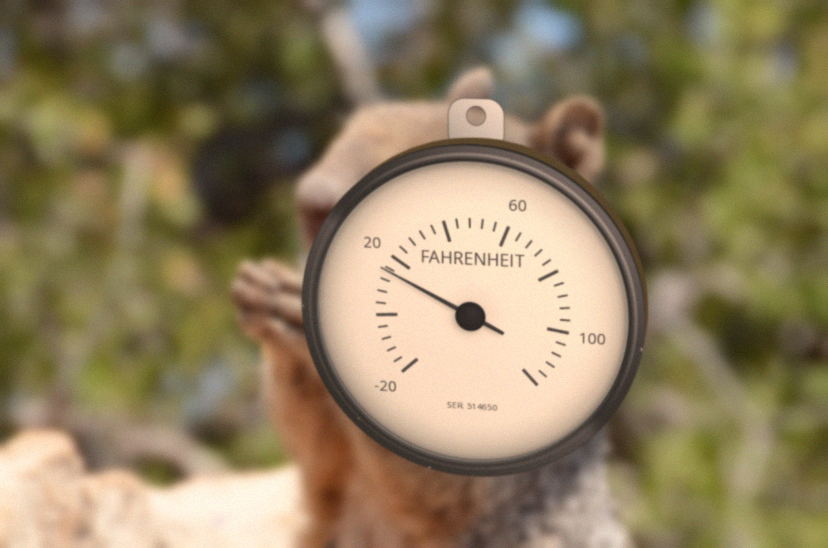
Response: 16 (°F)
